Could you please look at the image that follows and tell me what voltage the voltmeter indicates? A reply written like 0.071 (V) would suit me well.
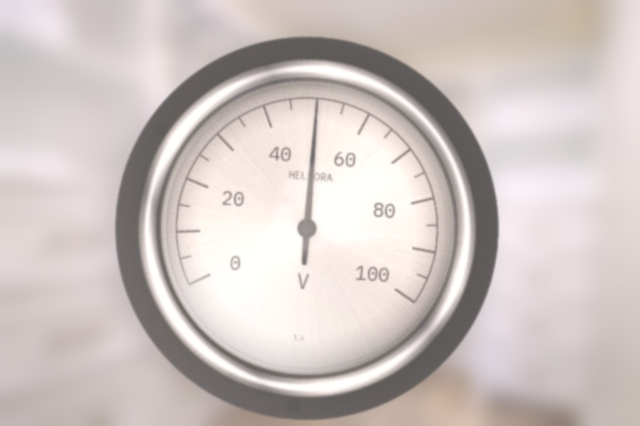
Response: 50 (V)
